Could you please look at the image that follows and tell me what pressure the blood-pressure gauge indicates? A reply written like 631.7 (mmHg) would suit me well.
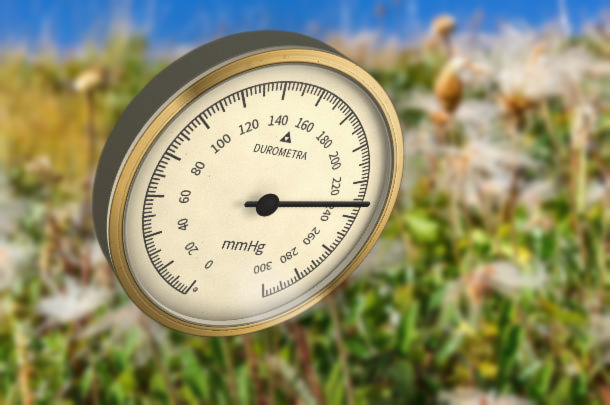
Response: 230 (mmHg)
